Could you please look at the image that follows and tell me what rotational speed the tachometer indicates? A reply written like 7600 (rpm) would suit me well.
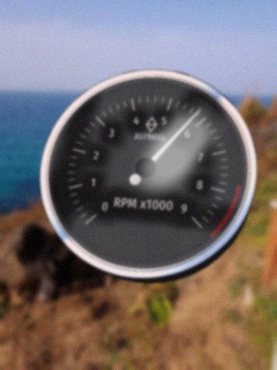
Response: 5800 (rpm)
